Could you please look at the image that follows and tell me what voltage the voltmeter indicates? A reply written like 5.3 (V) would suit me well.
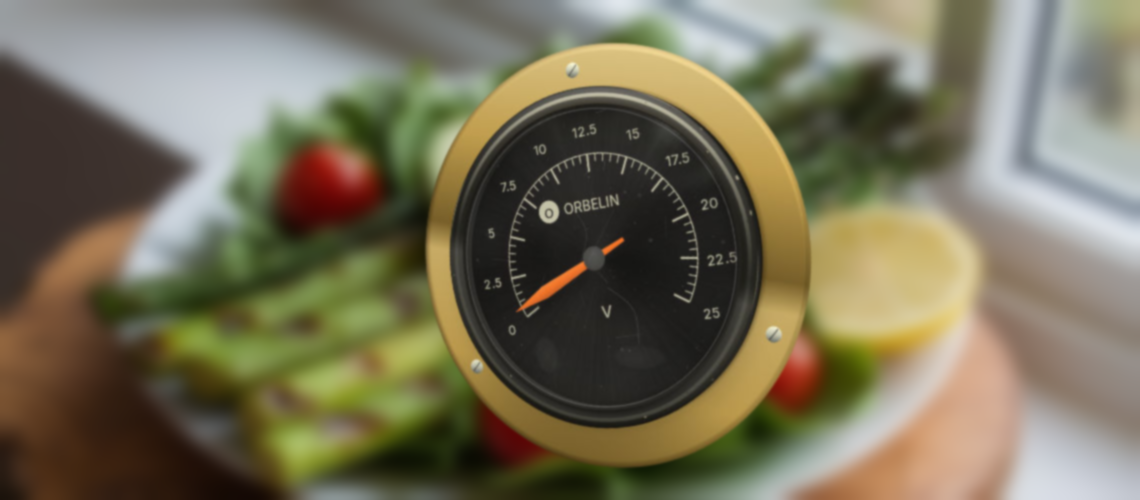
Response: 0.5 (V)
